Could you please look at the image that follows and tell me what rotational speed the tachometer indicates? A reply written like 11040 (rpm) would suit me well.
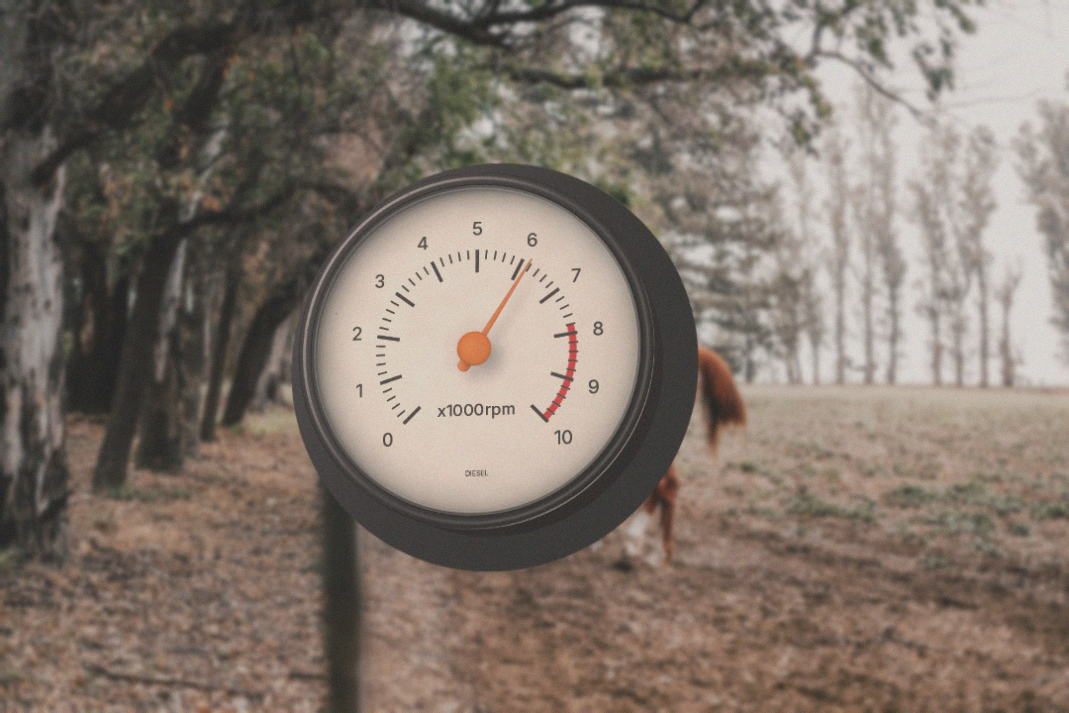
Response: 6200 (rpm)
